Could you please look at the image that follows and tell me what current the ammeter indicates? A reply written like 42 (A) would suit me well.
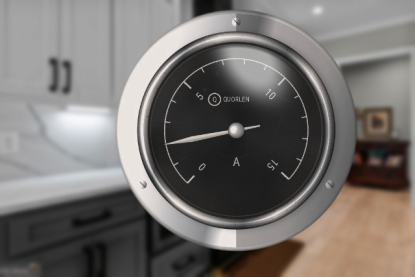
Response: 2 (A)
